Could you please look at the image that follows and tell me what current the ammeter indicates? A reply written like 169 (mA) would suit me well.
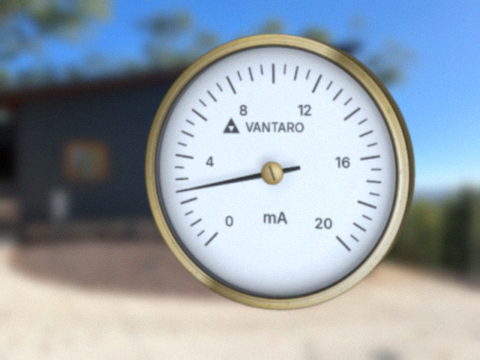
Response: 2.5 (mA)
